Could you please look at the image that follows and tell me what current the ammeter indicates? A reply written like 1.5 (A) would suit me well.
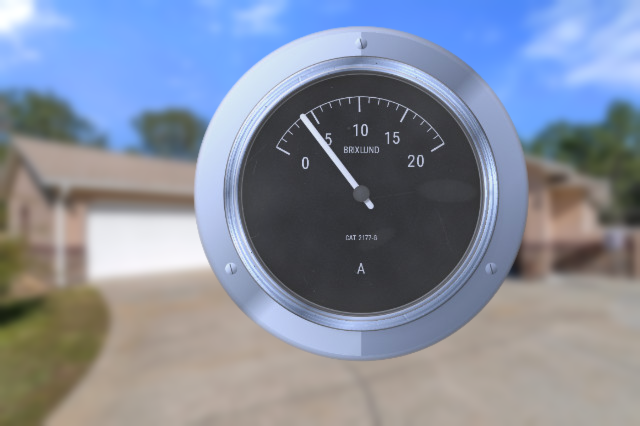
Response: 4 (A)
